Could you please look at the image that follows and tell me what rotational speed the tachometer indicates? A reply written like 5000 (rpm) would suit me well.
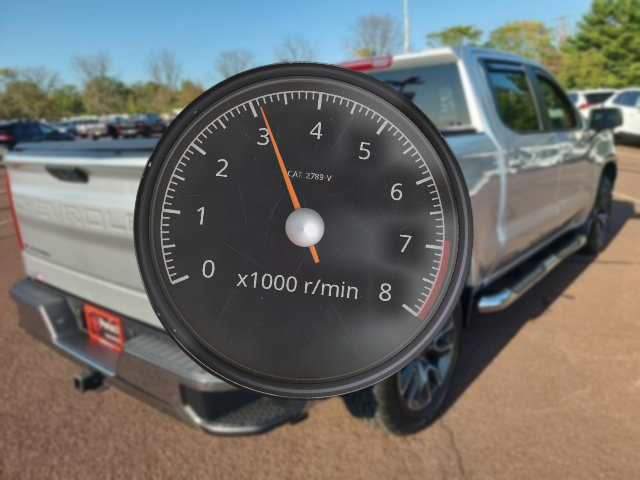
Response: 3100 (rpm)
